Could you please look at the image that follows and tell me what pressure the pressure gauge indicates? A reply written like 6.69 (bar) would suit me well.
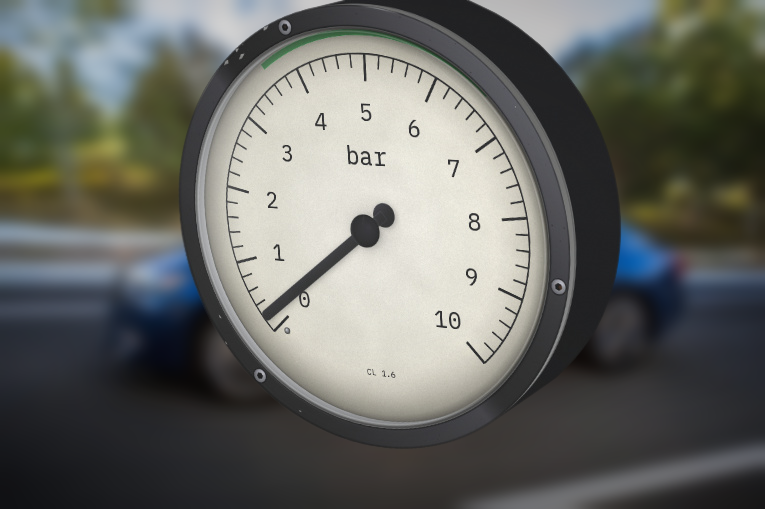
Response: 0.2 (bar)
